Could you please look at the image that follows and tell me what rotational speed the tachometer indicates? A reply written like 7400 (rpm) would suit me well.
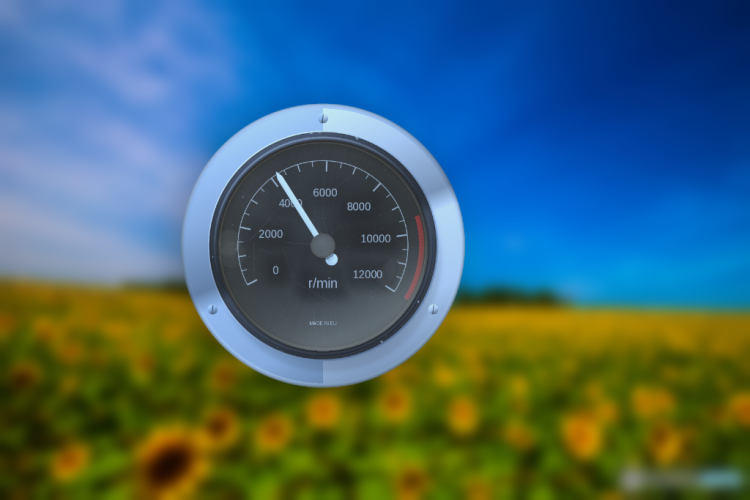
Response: 4250 (rpm)
